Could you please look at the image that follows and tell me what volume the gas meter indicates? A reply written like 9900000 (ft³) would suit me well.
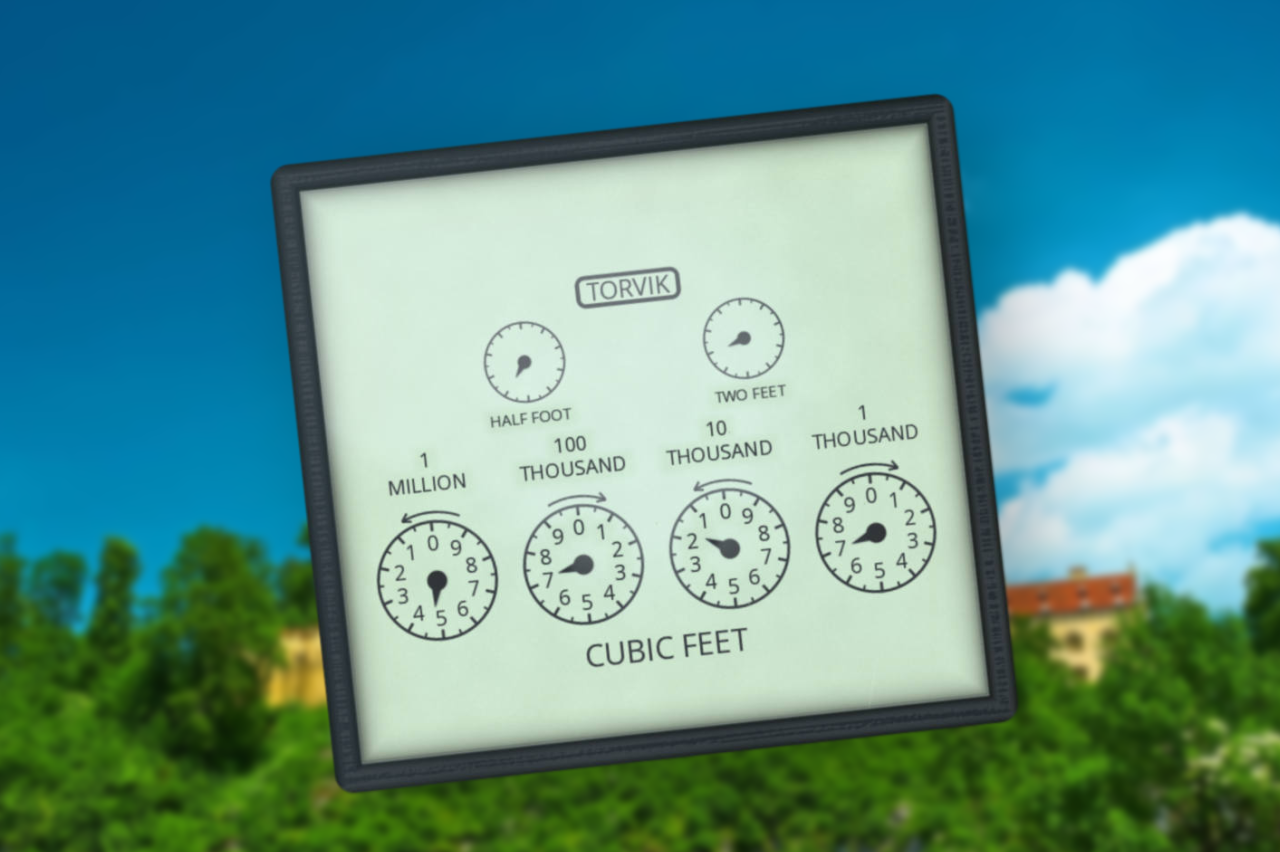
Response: 471700 (ft³)
